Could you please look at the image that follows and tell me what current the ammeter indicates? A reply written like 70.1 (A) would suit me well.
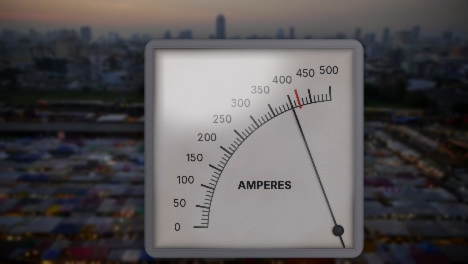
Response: 400 (A)
